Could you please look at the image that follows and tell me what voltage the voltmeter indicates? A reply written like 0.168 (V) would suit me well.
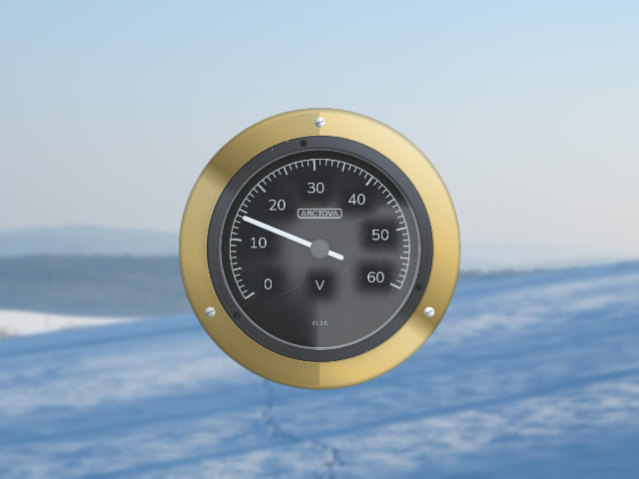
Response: 14 (V)
